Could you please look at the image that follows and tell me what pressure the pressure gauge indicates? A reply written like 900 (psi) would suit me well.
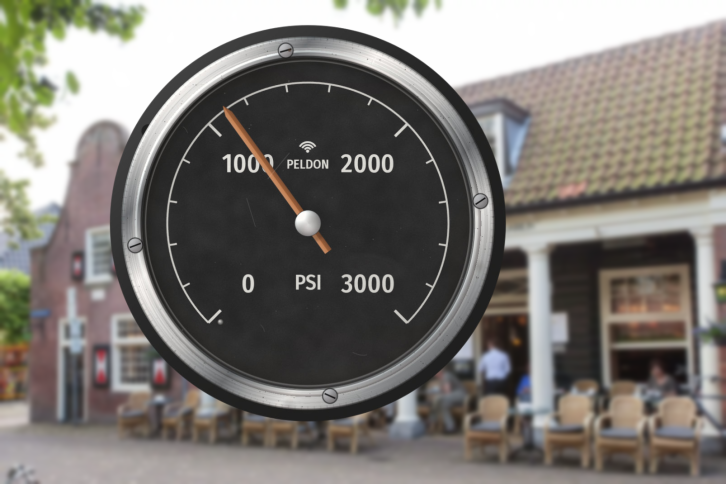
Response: 1100 (psi)
